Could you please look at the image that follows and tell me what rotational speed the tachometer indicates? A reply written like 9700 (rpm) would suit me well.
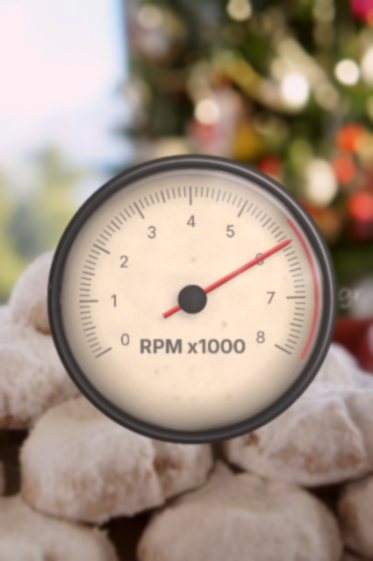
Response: 6000 (rpm)
